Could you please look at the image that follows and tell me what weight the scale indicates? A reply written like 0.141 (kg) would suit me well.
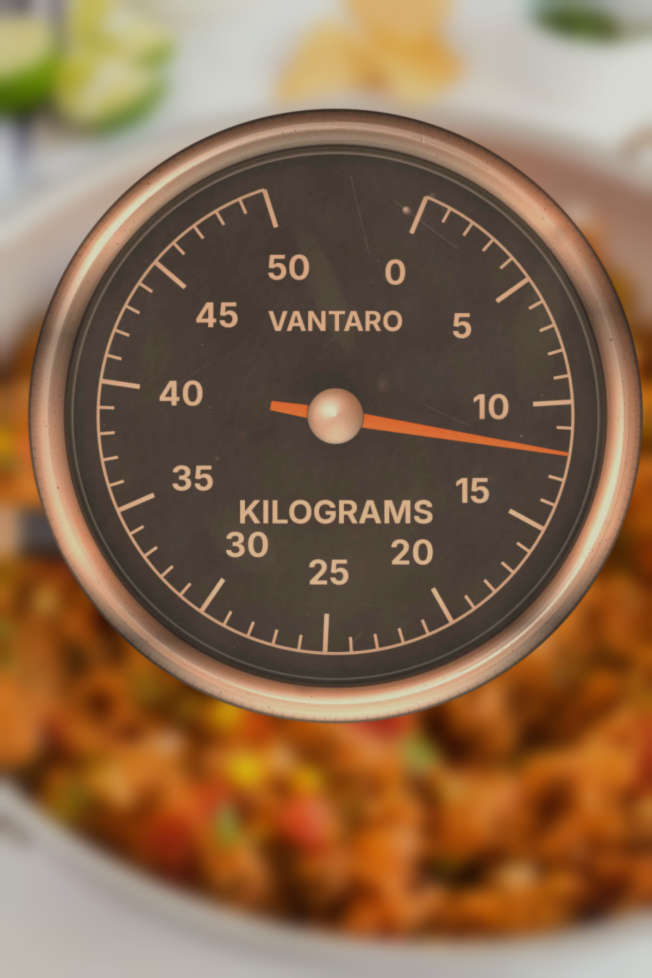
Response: 12 (kg)
